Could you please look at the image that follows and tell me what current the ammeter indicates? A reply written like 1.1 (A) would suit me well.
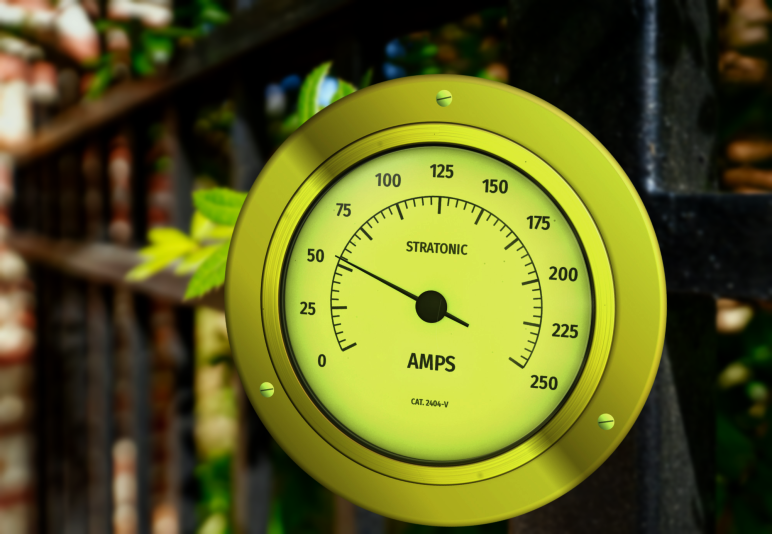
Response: 55 (A)
